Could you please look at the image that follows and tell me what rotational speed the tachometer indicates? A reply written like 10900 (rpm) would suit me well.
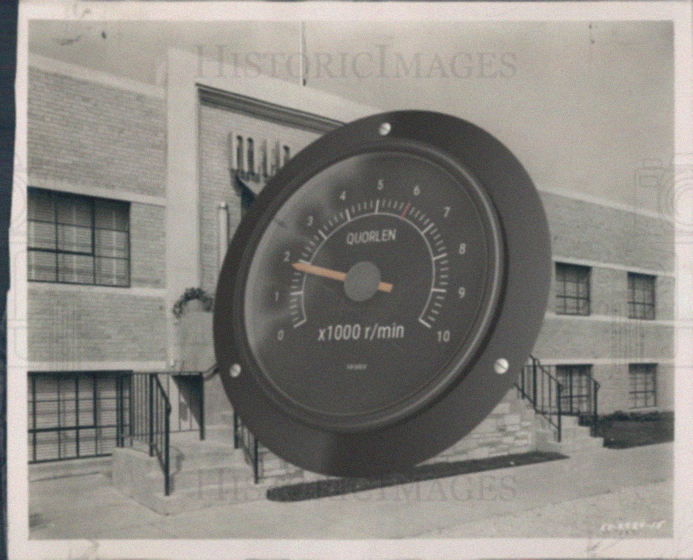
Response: 1800 (rpm)
